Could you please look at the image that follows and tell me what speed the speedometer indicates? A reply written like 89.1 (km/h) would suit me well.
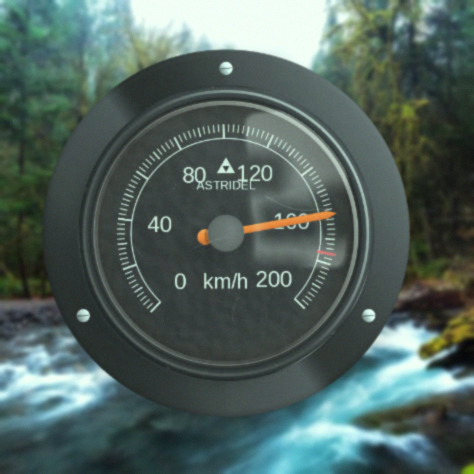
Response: 160 (km/h)
